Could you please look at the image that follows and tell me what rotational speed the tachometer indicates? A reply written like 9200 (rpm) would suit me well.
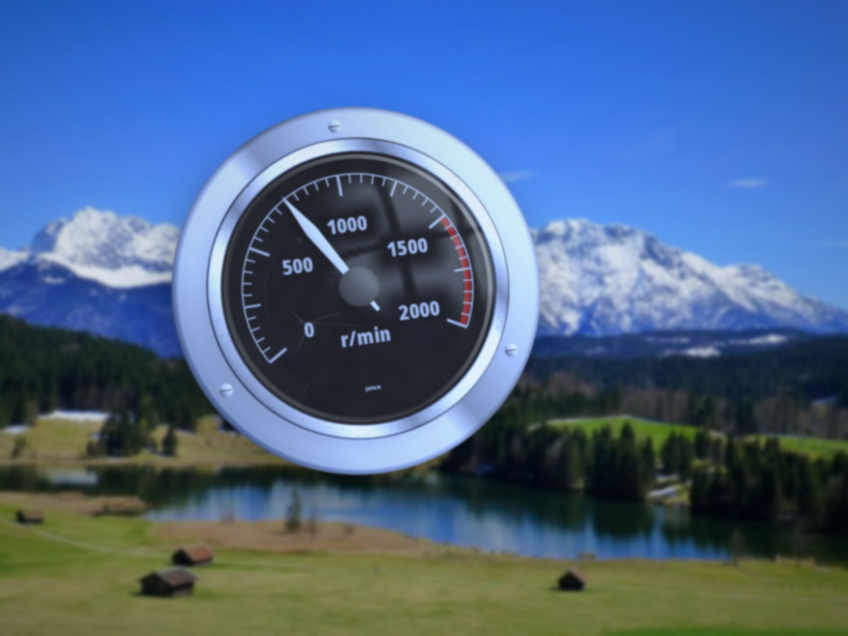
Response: 750 (rpm)
